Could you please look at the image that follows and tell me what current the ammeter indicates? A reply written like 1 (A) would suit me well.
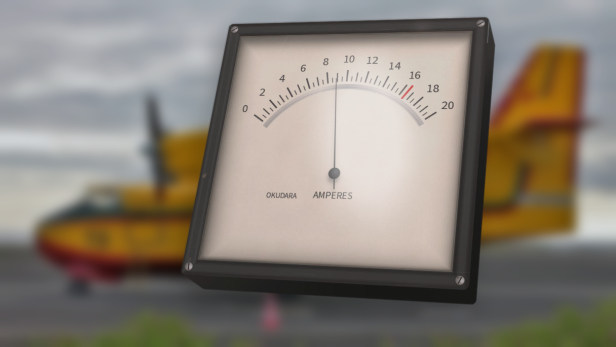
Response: 9 (A)
